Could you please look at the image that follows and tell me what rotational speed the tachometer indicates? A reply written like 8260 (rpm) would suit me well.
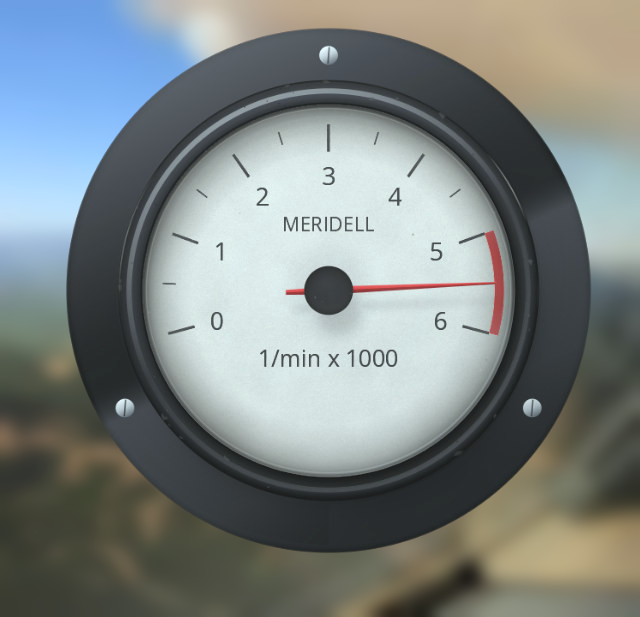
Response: 5500 (rpm)
